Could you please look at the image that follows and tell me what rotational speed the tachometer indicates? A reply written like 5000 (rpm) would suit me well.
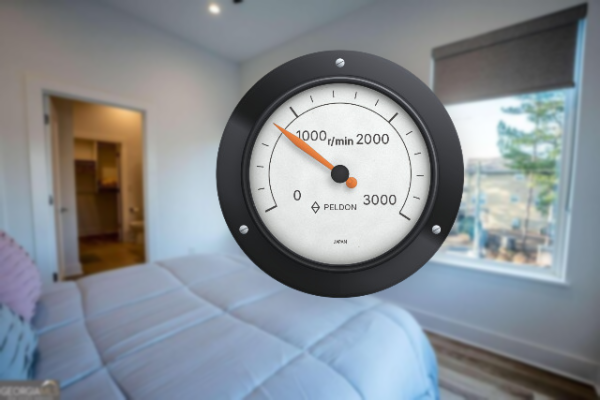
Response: 800 (rpm)
